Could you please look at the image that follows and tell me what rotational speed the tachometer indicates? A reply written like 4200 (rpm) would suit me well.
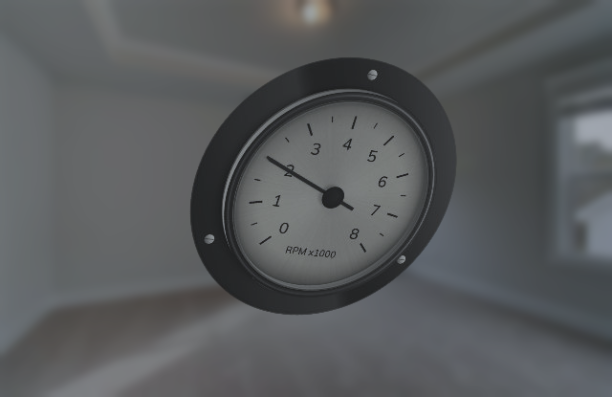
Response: 2000 (rpm)
